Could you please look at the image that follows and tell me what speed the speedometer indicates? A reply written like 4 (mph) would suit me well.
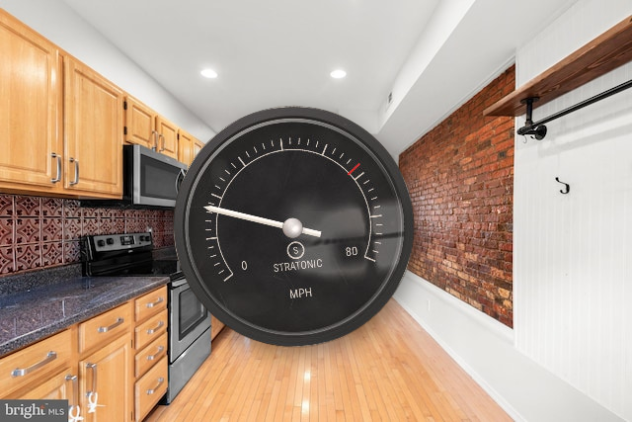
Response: 17 (mph)
